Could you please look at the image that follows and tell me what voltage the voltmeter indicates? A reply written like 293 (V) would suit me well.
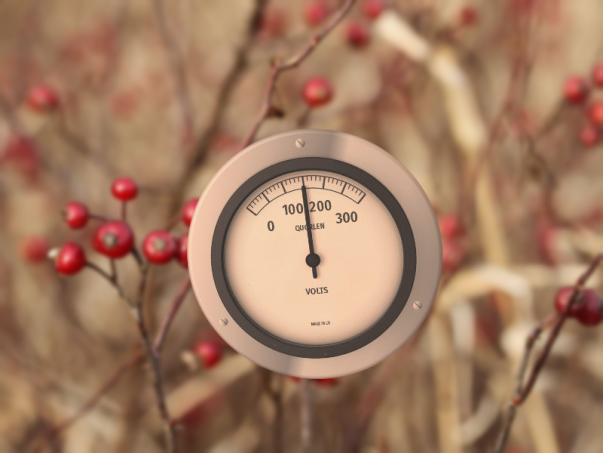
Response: 150 (V)
